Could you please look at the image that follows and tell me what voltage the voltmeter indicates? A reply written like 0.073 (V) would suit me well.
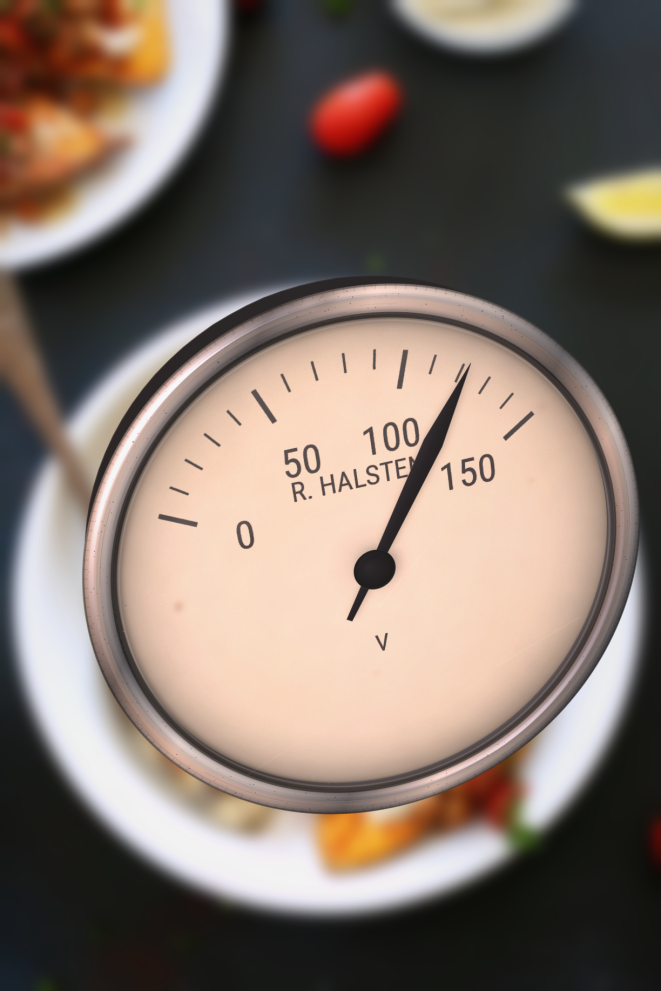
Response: 120 (V)
